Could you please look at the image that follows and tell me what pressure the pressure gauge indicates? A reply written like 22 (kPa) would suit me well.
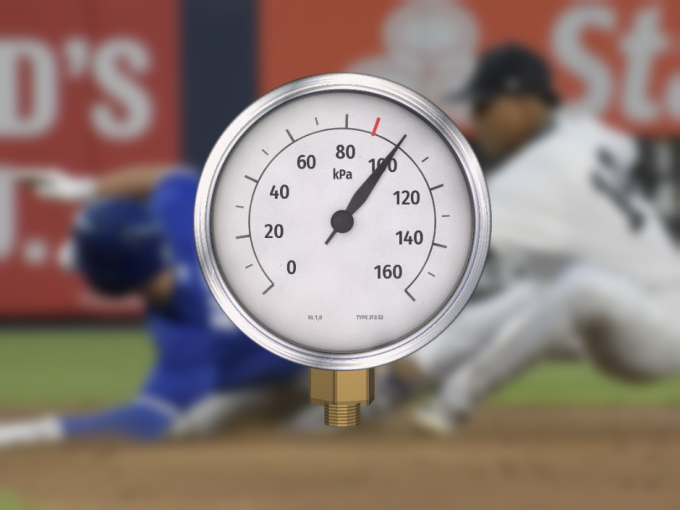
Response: 100 (kPa)
